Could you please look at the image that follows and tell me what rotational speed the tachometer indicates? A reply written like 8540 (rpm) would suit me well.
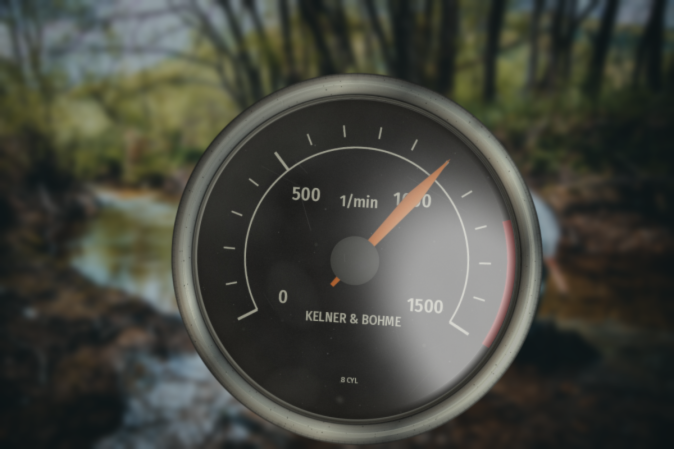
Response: 1000 (rpm)
